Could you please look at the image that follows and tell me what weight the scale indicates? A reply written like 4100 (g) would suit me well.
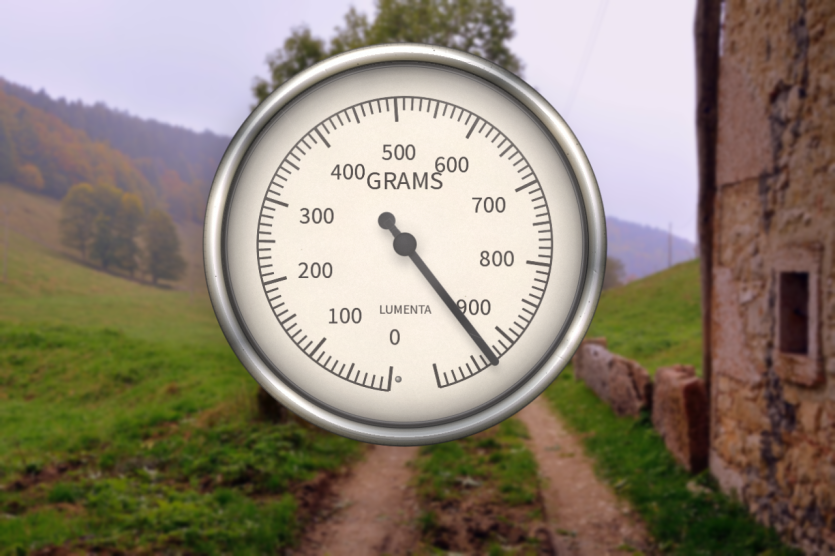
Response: 930 (g)
